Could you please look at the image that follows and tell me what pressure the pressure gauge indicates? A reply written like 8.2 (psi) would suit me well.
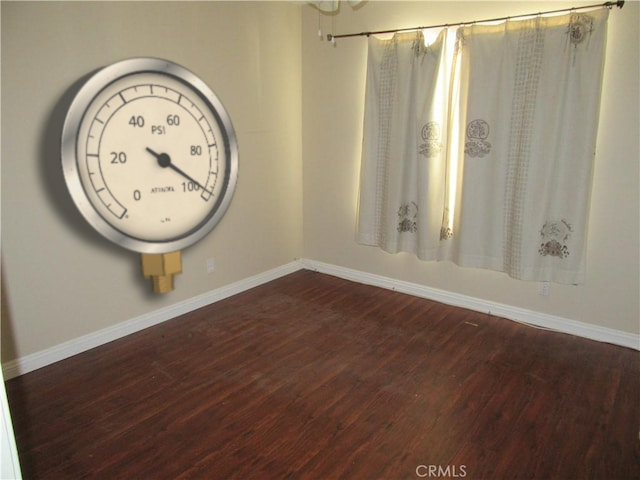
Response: 97.5 (psi)
